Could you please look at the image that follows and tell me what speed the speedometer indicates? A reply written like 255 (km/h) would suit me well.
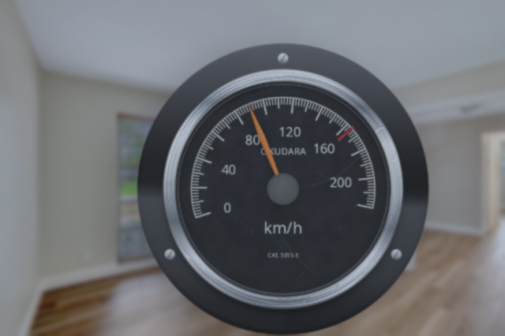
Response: 90 (km/h)
